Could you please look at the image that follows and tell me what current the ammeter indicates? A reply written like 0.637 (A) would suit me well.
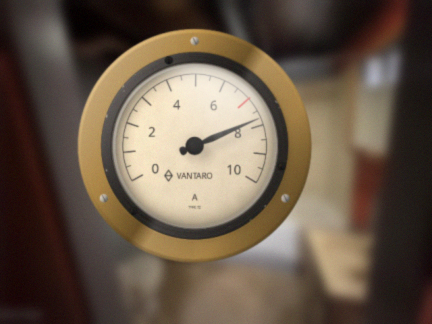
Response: 7.75 (A)
